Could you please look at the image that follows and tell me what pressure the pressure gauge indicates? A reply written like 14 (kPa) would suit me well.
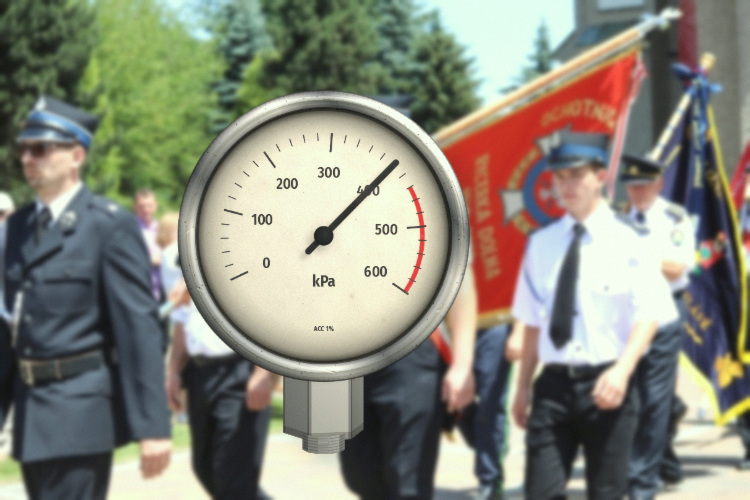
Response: 400 (kPa)
